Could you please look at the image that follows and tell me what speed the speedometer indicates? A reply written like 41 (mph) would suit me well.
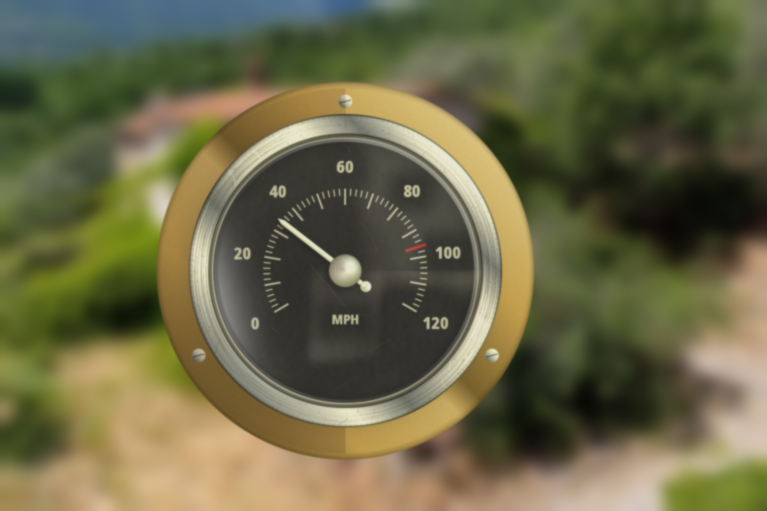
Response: 34 (mph)
